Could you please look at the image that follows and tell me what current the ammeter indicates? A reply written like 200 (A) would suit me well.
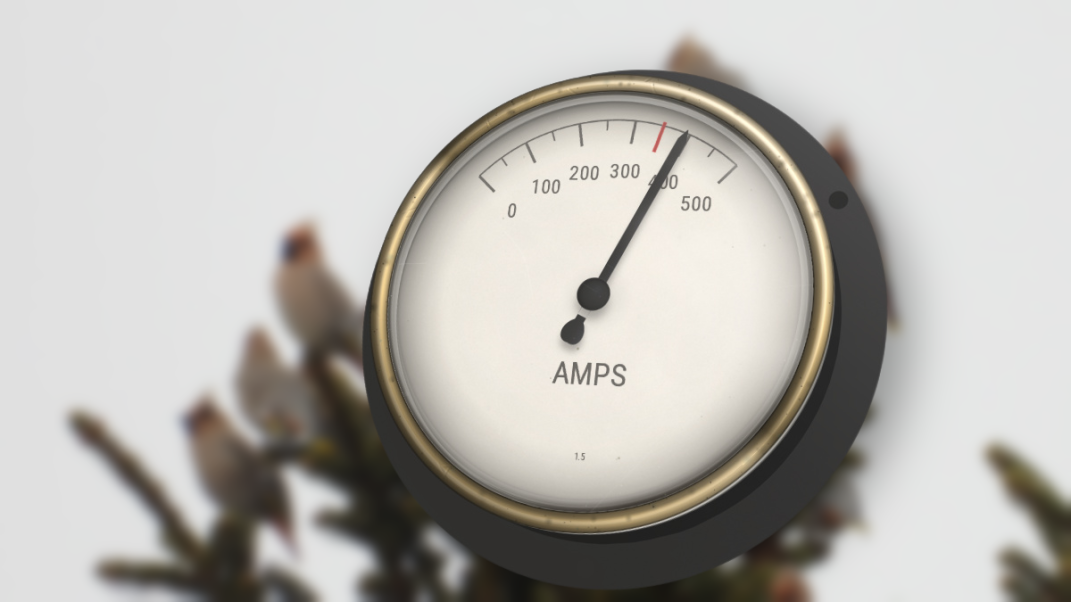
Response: 400 (A)
